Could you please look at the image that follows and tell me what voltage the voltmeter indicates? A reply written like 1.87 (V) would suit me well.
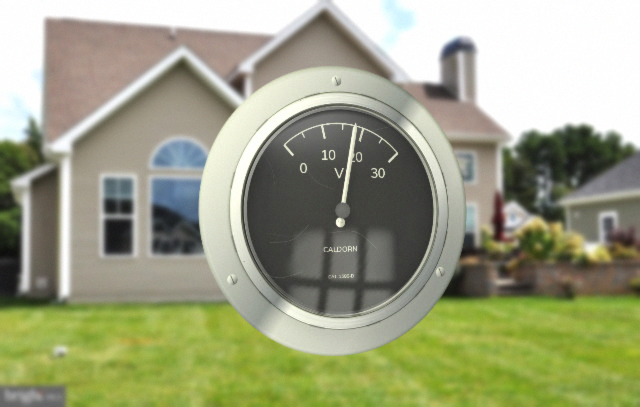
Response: 17.5 (V)
